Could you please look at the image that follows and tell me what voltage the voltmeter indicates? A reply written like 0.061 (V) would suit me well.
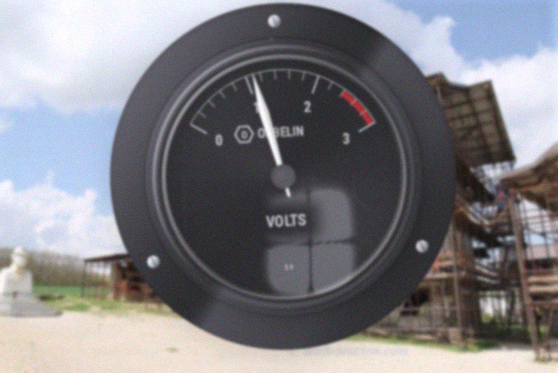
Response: 1.1 (V)
